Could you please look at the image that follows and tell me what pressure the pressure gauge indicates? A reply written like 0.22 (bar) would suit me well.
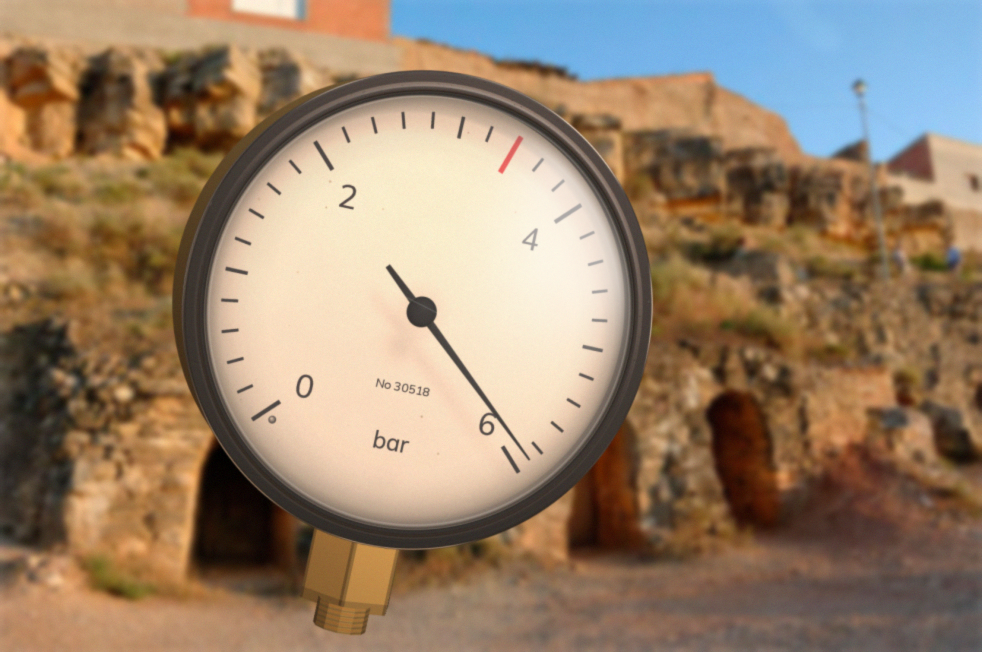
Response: 5.9 (bar)
